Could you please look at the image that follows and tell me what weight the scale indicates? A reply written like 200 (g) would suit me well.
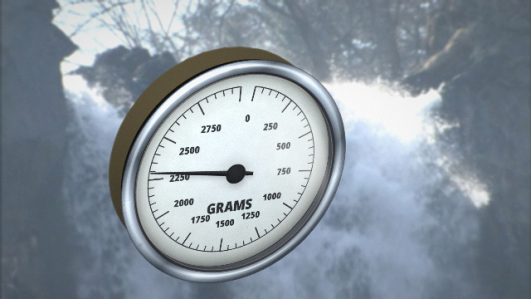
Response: 2300 (g)
